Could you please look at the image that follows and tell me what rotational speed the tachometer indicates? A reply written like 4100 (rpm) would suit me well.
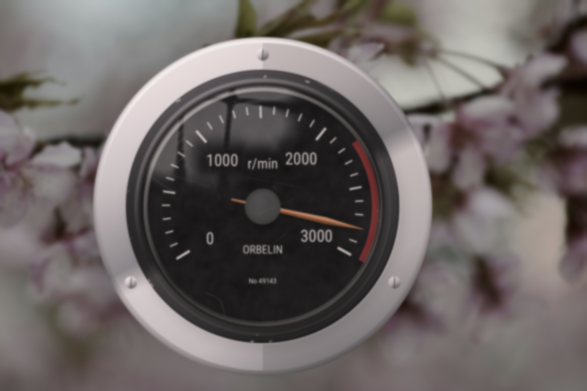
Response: 2800 (rpm)
